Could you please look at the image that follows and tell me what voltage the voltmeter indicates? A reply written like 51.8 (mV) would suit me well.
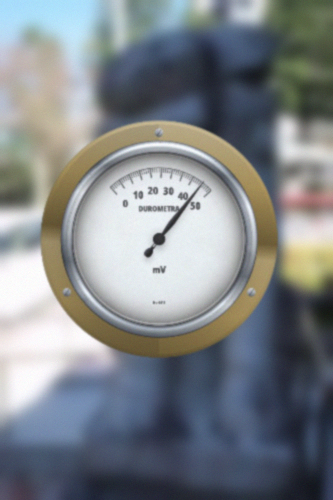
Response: 45 (mV)
